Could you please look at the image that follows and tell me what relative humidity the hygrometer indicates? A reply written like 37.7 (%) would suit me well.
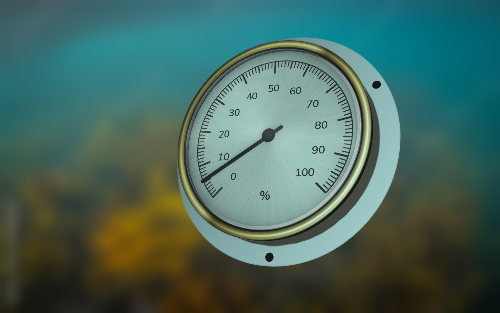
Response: 5 (%)
